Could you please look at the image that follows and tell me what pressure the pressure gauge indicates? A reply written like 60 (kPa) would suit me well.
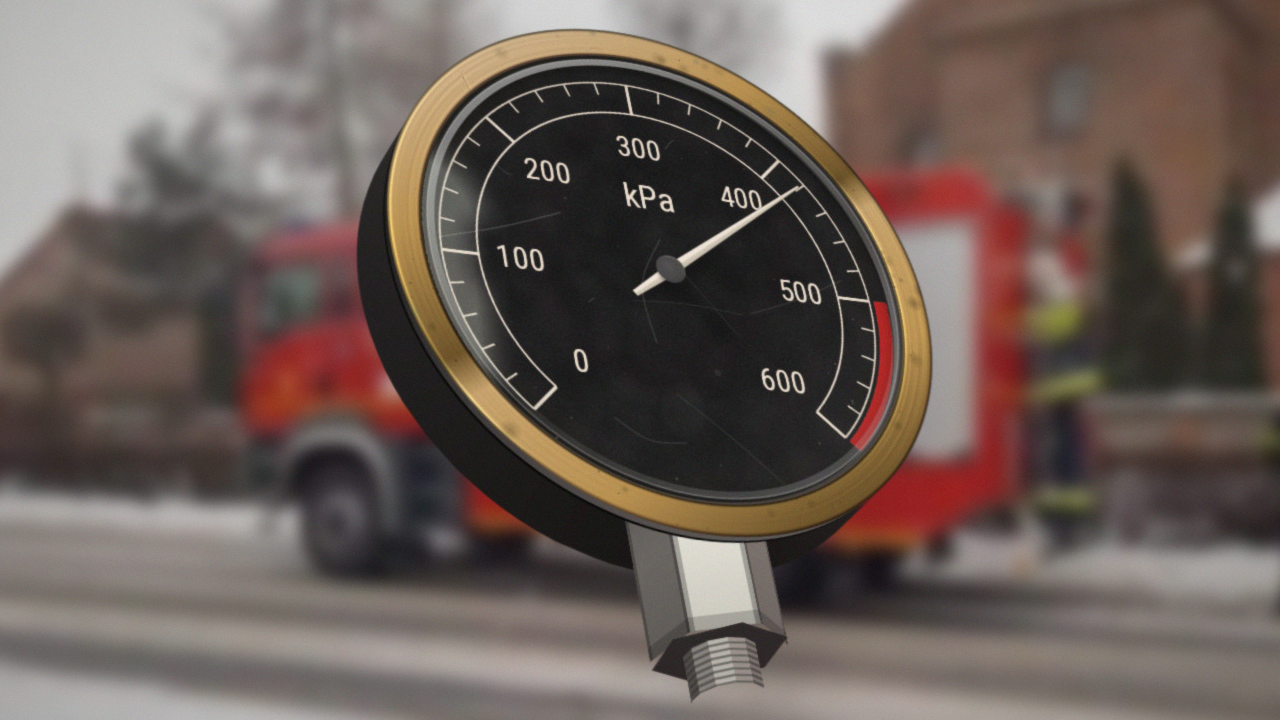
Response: 420 (kPa)
